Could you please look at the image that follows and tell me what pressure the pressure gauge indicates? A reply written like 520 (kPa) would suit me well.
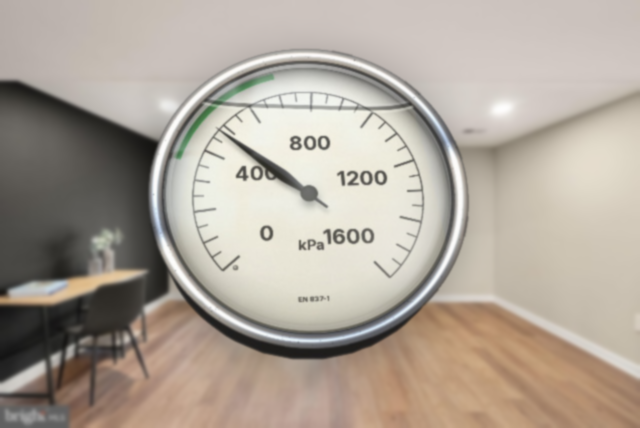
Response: 475 (kPa)
